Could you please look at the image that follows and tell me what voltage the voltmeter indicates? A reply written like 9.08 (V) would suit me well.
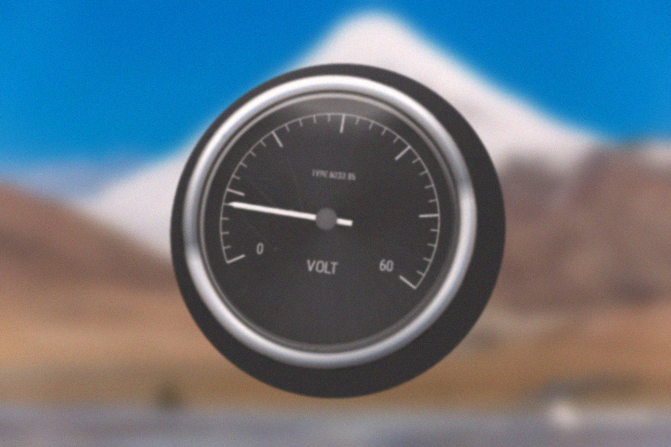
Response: 8 (V)
